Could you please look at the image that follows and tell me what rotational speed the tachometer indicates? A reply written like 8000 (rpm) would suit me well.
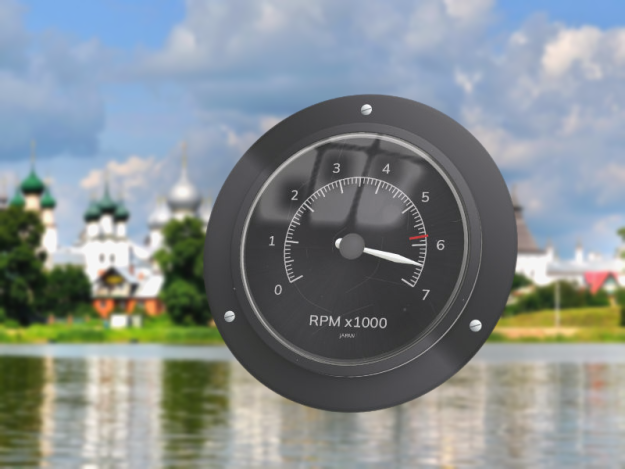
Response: 6500 (rpm)
